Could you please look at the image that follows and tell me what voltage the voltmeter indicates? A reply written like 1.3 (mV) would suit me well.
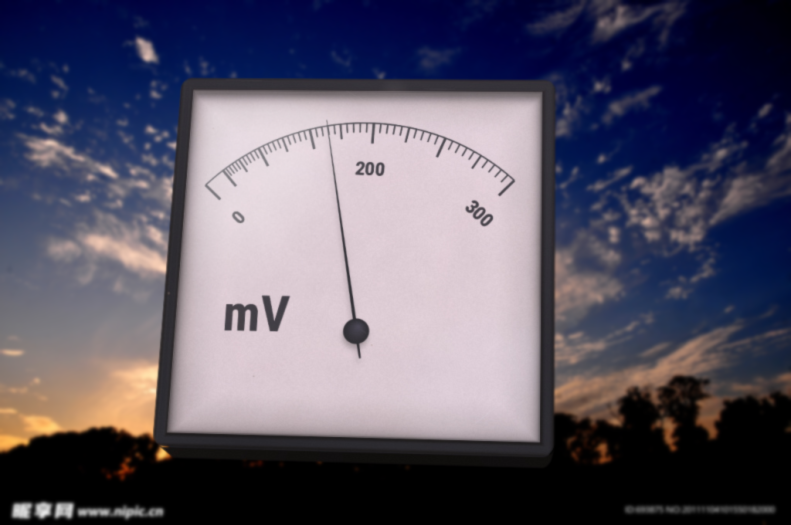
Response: 165 (mV)
